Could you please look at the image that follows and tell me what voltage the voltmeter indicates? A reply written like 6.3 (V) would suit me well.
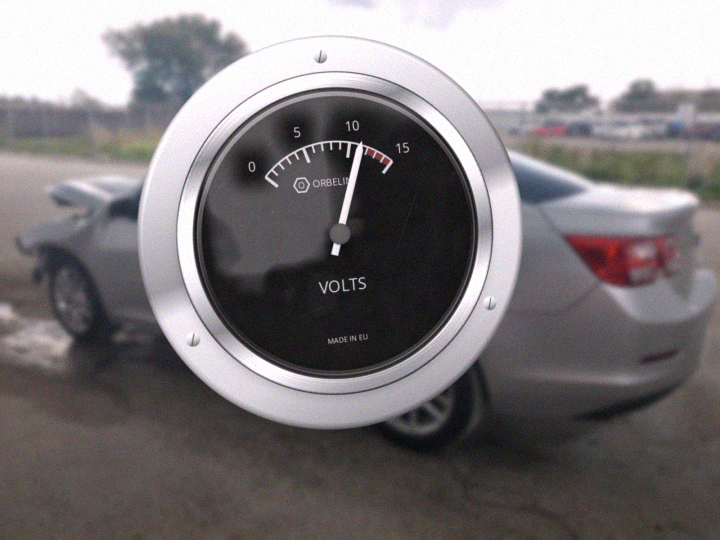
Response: 11 (V)
